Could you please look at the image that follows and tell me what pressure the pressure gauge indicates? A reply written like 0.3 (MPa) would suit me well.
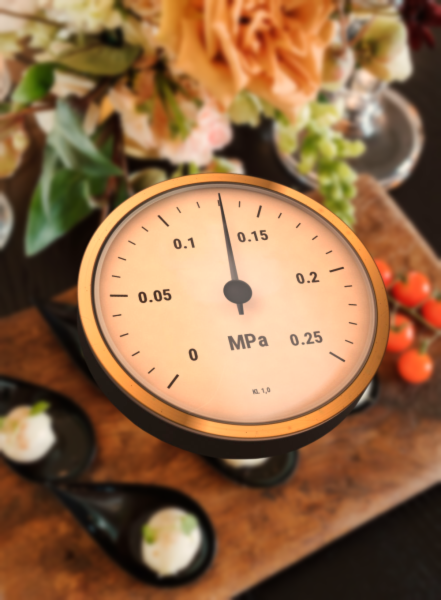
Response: 0.13 (MPa)
